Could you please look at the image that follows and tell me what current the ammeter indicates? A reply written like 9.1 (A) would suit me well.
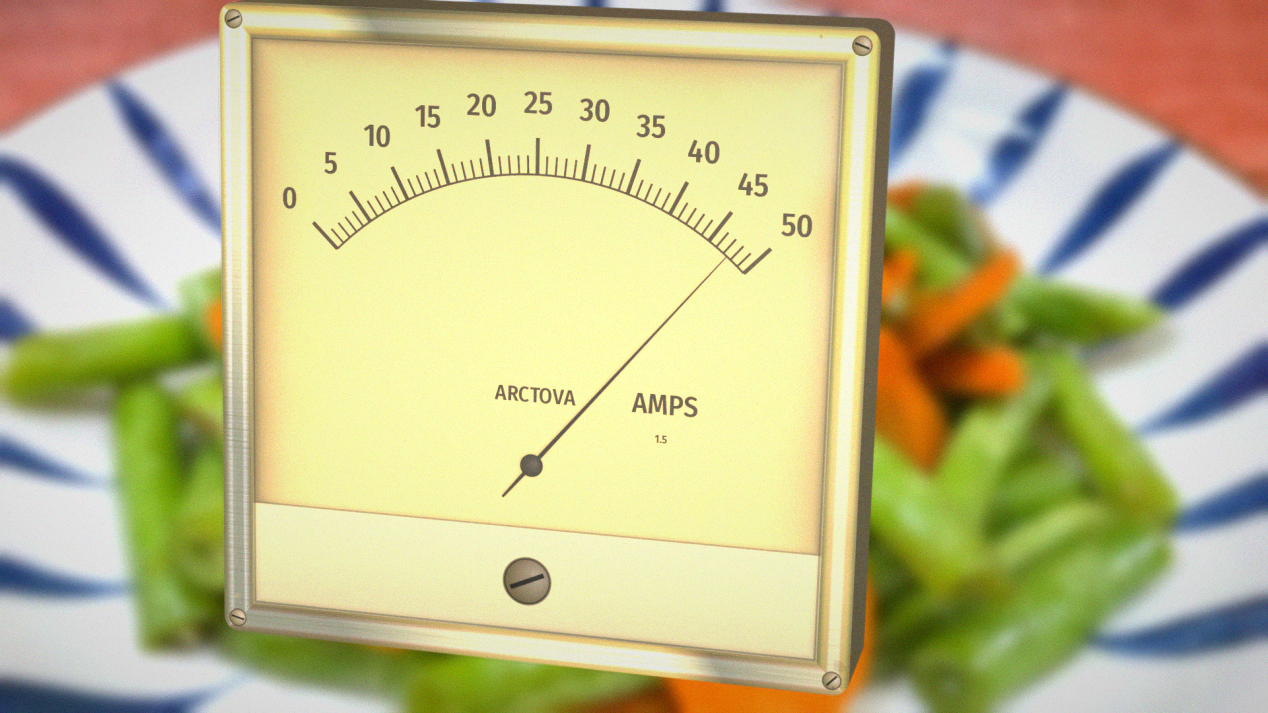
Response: 47.5 (A)
